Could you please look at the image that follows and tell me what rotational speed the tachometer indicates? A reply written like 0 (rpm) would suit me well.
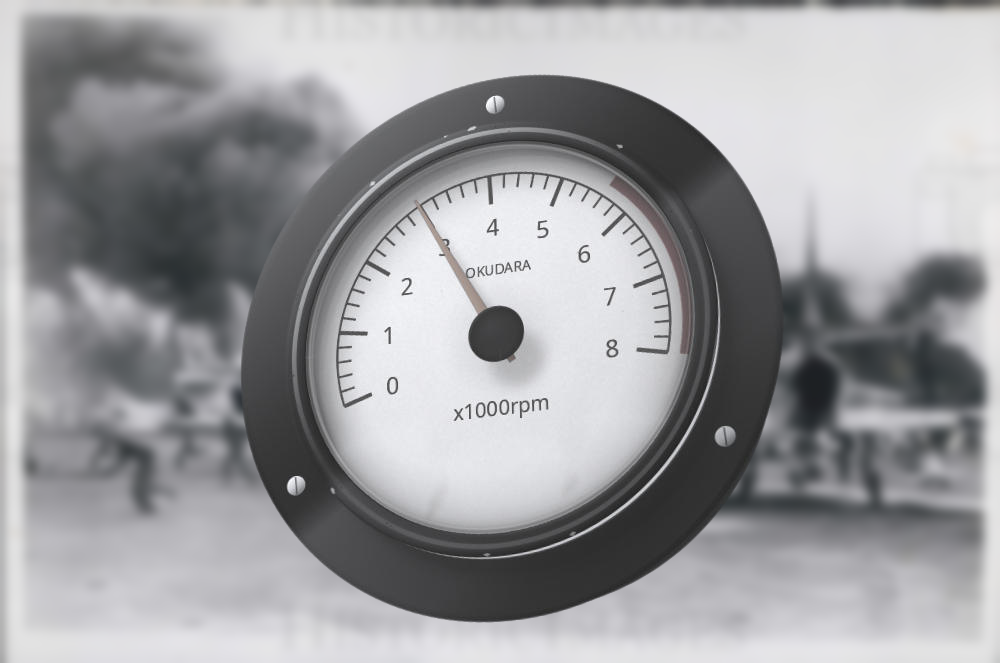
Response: 3000 (rpm)
